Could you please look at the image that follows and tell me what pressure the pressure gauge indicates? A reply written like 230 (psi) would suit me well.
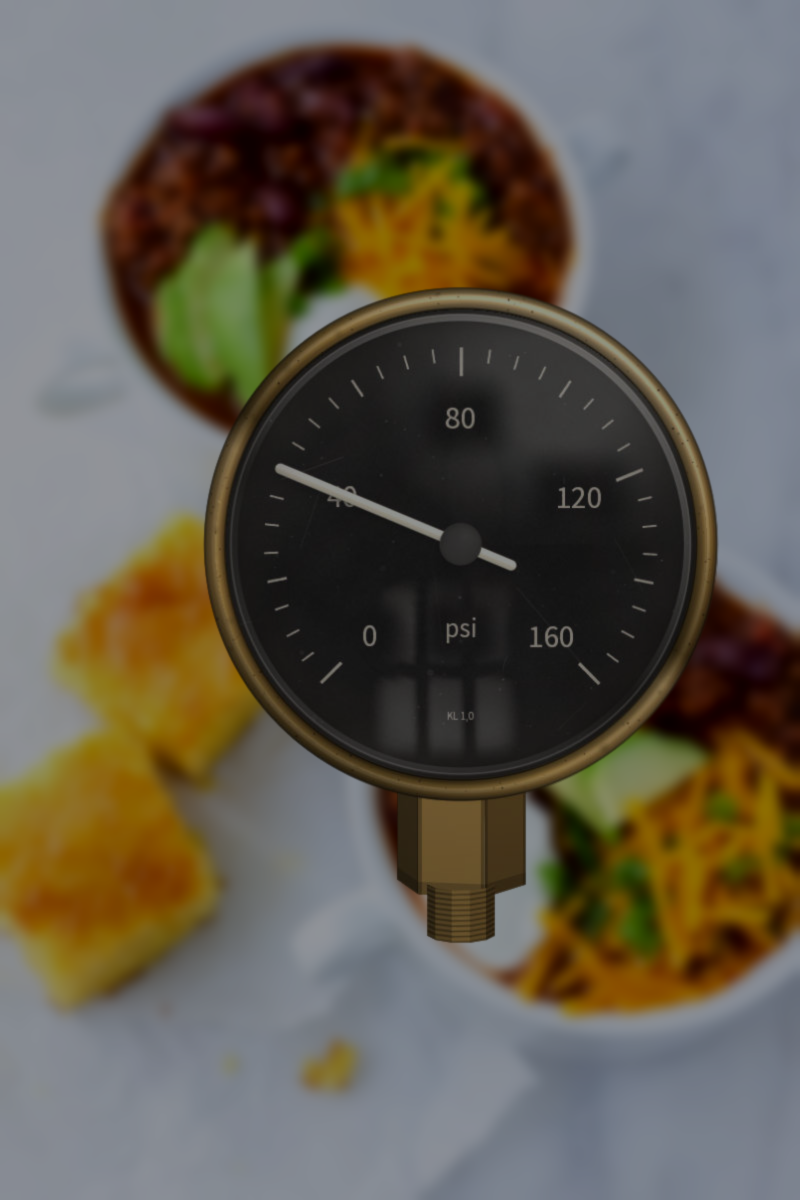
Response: 40 (psi)
